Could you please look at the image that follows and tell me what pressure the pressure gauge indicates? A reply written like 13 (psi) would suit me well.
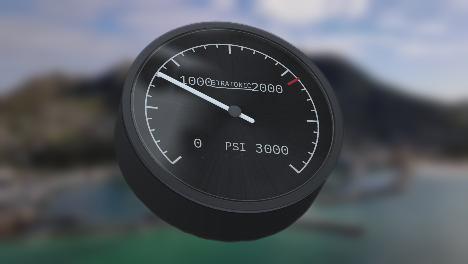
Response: 800 (psi)
